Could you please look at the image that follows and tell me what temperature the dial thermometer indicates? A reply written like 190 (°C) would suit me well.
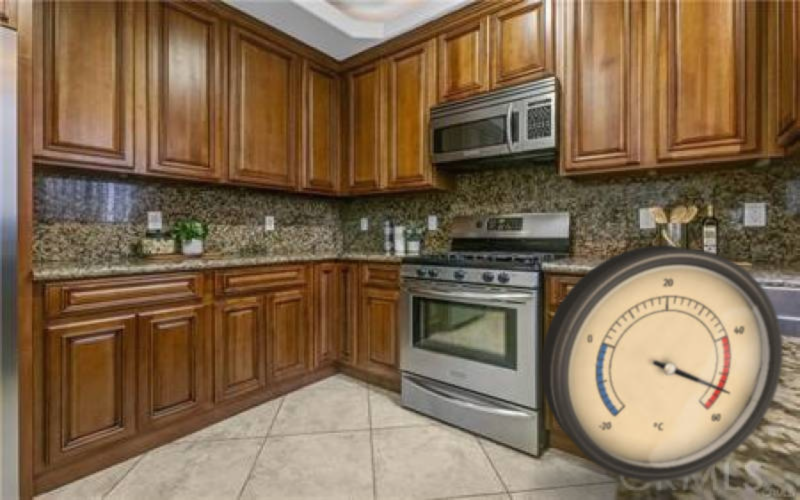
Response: 54 (°C)
